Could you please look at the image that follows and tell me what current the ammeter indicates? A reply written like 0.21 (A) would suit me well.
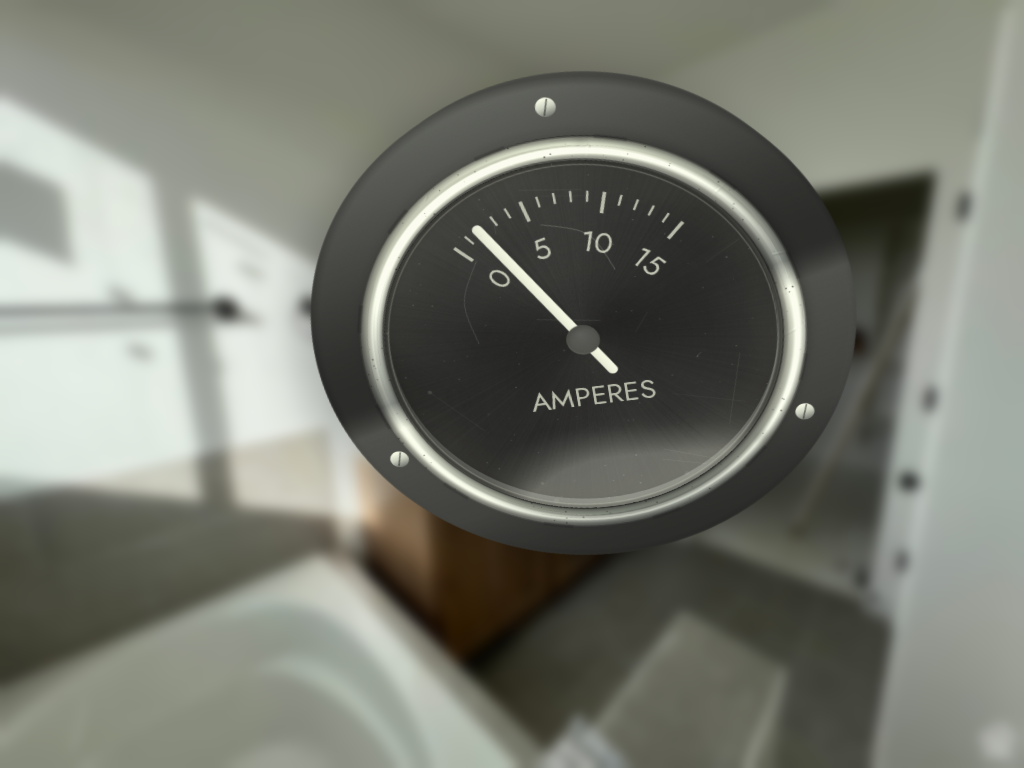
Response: 2 (A)
